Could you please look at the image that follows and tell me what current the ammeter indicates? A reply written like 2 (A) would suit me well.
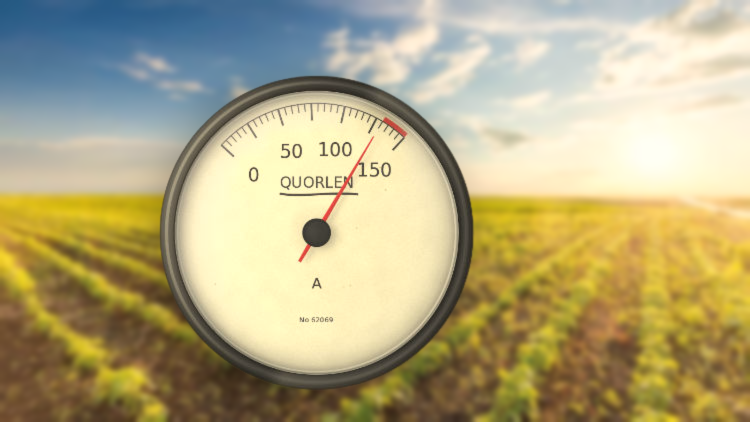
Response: 130 (A)
